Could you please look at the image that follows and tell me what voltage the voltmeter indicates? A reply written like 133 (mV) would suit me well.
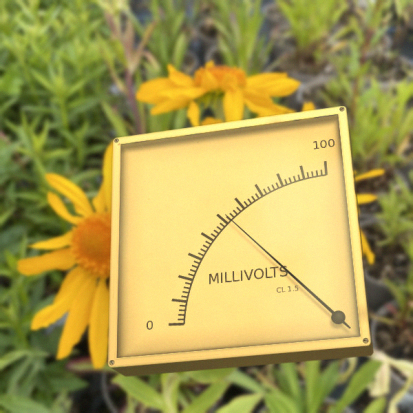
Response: 52 (mV)
